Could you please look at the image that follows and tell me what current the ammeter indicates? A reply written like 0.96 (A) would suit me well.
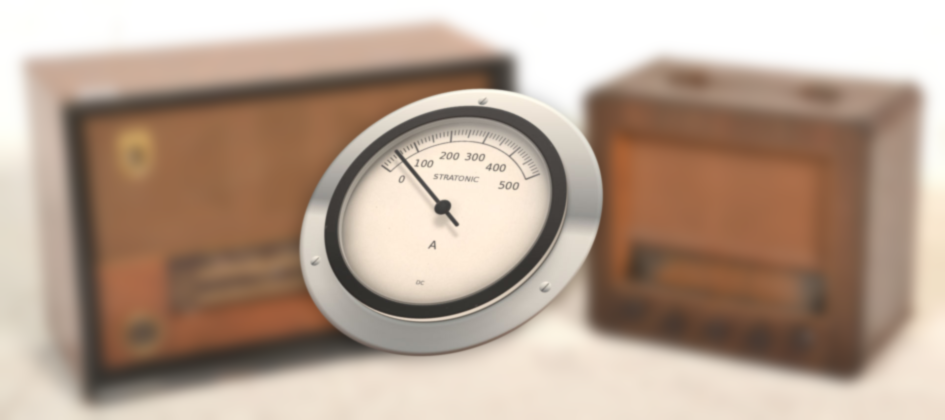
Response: 50 (A)
